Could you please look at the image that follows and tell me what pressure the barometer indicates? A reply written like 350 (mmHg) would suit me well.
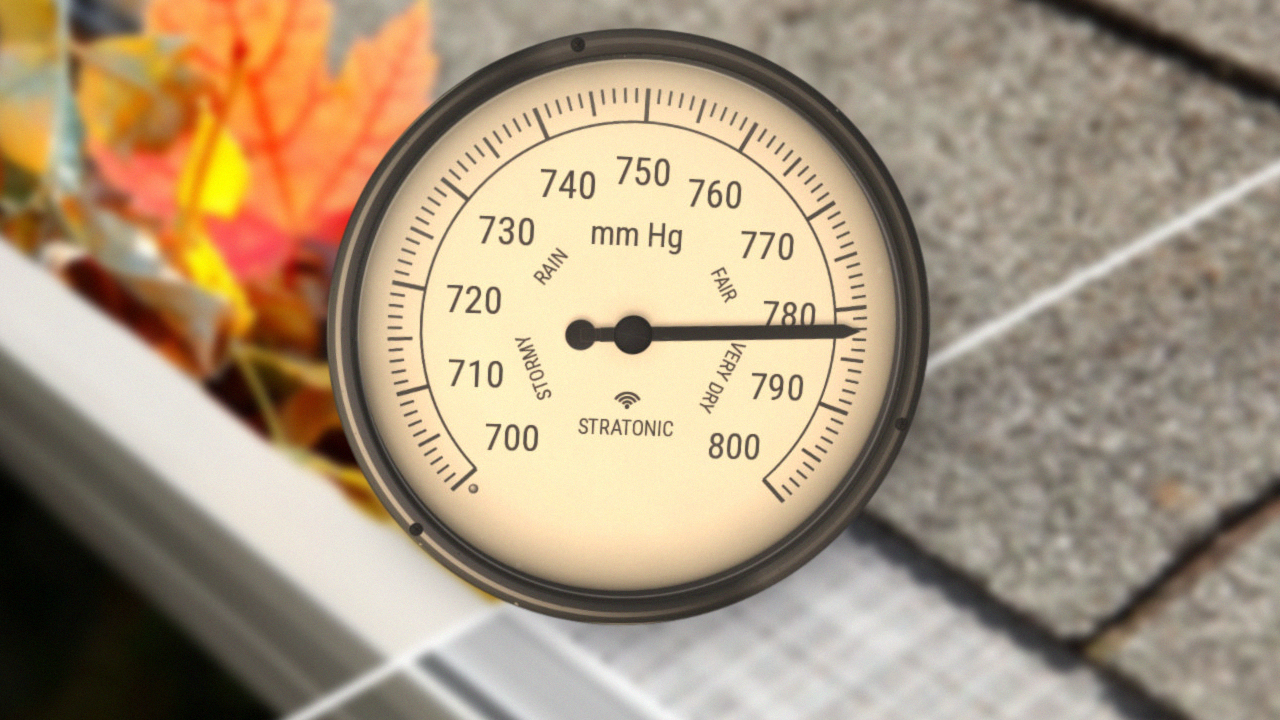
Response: 782 (mmHg)
